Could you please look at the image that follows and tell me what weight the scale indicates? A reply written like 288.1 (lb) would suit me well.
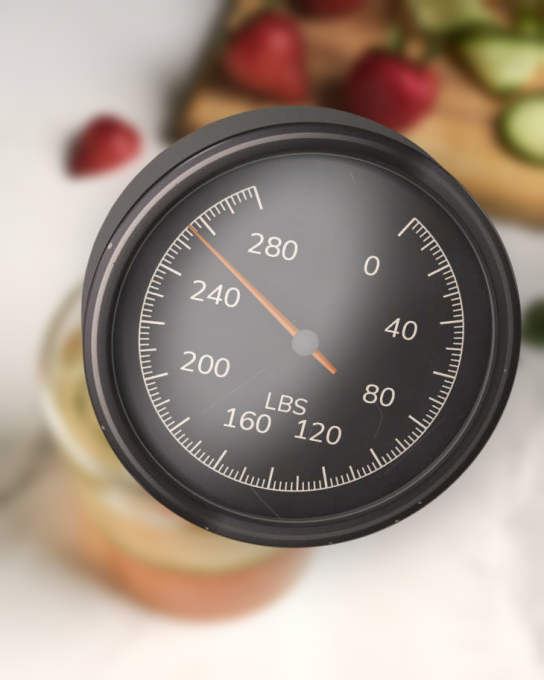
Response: 256 (lb)
